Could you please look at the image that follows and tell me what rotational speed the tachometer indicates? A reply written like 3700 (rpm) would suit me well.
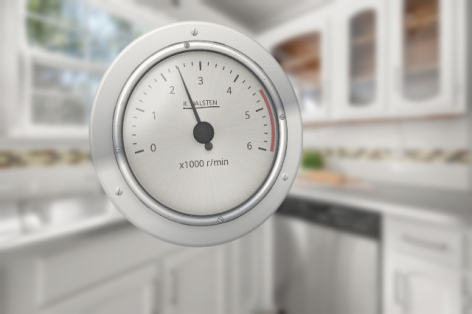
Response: 2400 (rpm)
